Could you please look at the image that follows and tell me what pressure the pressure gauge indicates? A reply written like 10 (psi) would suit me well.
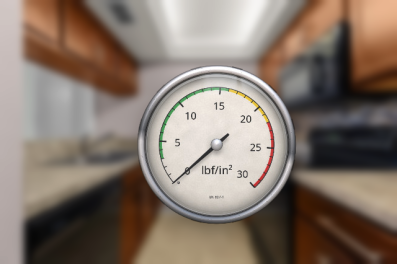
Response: 0 (psi)
